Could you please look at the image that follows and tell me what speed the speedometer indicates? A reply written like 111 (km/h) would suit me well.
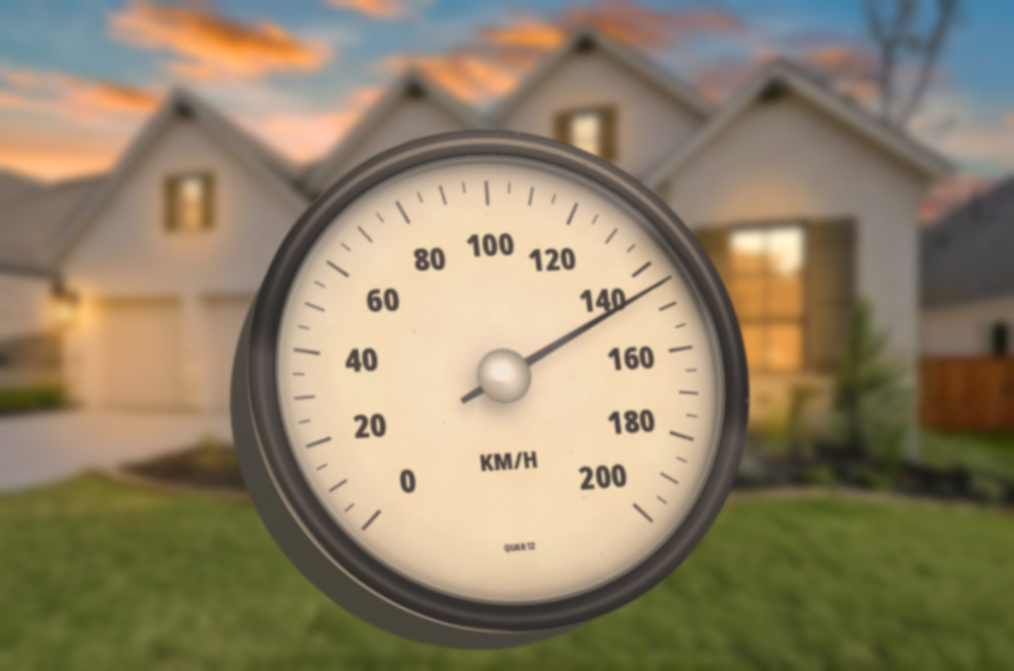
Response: 145 (km/h)
